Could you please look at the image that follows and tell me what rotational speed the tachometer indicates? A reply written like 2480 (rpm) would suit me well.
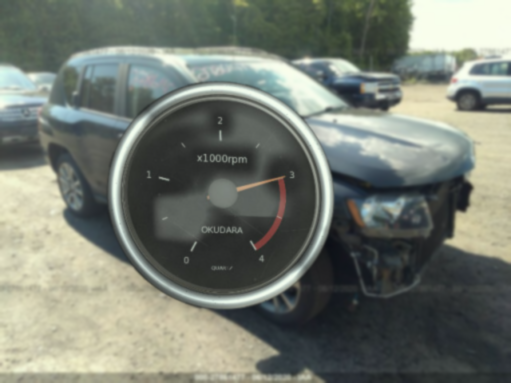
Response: 3000 (rpm)
